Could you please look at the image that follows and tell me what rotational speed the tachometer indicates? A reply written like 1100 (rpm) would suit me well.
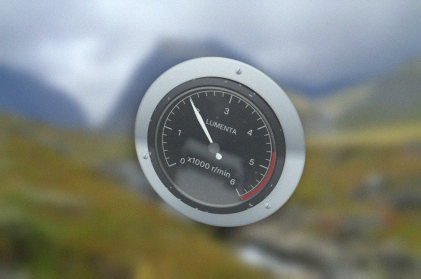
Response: 2000 (rpm)
